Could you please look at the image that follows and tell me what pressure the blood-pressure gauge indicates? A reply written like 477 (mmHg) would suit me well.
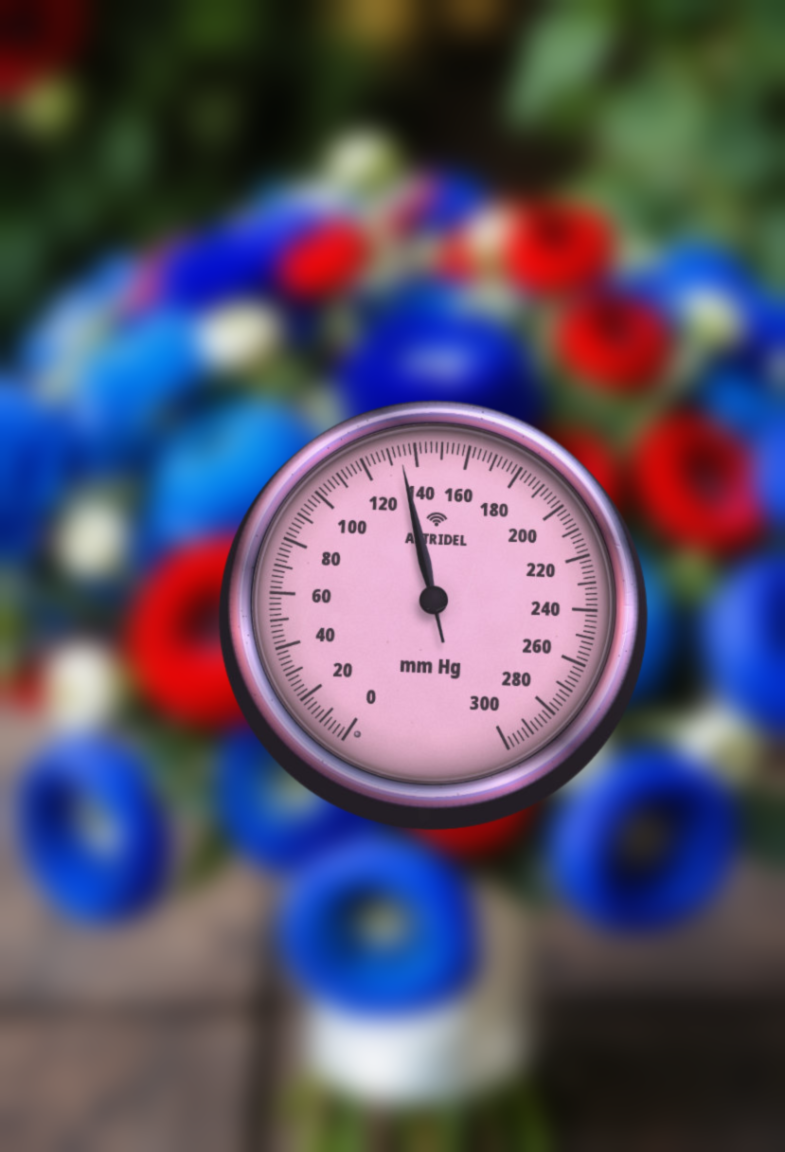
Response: 134 (mmHg)
